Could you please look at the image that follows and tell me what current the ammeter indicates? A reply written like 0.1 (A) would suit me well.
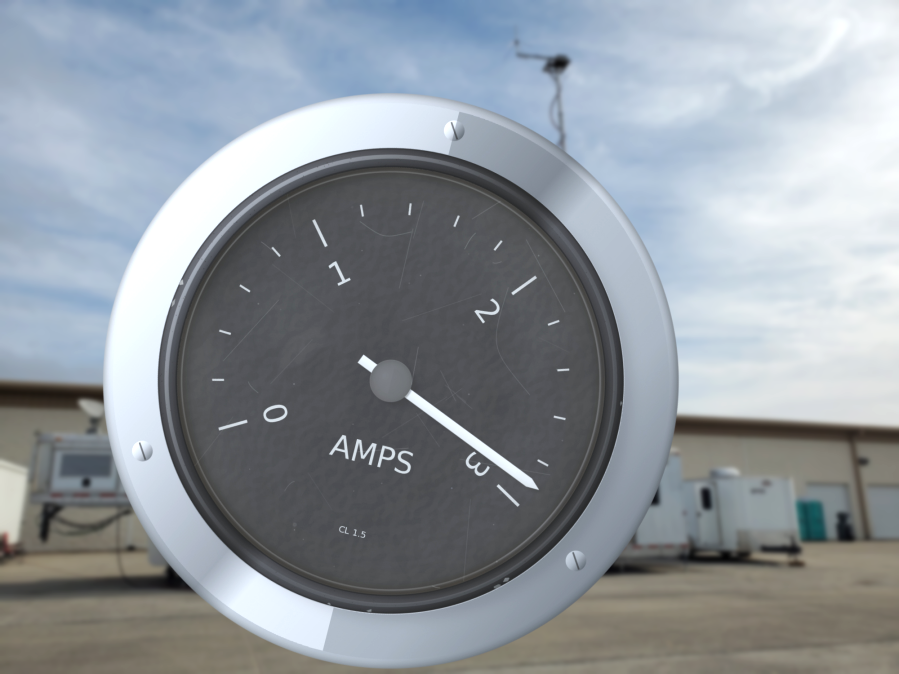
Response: 2.9 (A)
